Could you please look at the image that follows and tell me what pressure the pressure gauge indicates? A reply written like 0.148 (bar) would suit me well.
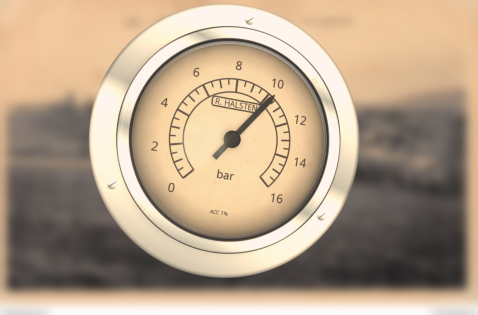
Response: 10.25 (bar)
